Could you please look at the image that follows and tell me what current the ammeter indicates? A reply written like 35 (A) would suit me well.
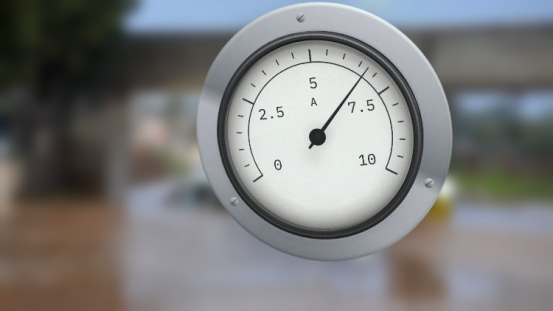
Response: 6.75 (A)
